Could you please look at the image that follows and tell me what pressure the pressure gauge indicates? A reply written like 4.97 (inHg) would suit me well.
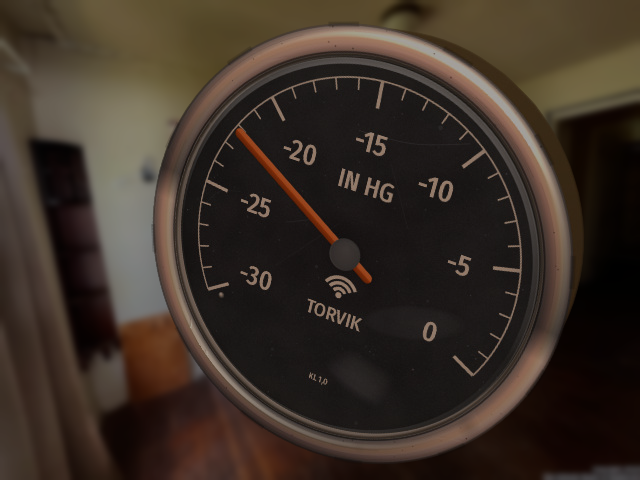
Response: -22 (inHg)
